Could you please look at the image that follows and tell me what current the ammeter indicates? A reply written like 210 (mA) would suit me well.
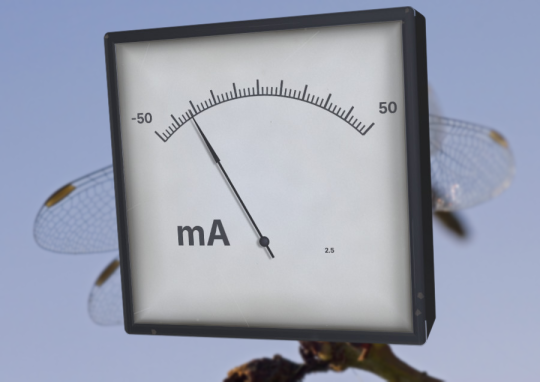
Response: -32 (mA)
